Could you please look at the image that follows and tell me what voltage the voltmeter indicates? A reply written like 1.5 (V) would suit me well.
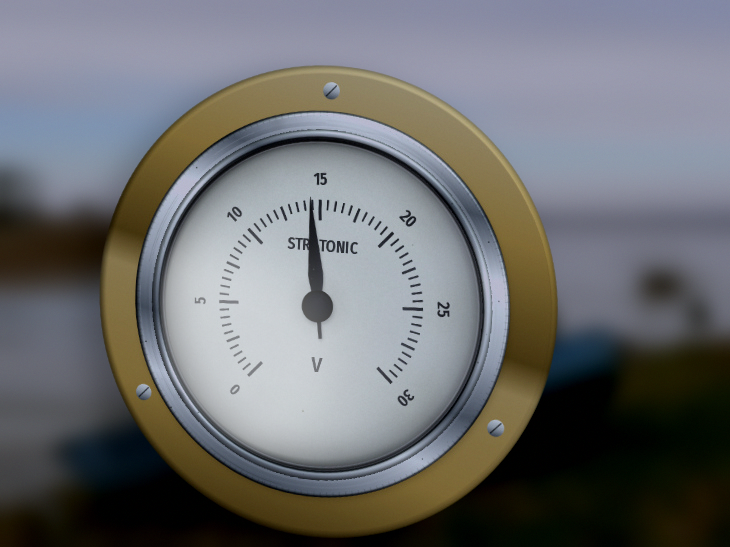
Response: 14.5 (V)
